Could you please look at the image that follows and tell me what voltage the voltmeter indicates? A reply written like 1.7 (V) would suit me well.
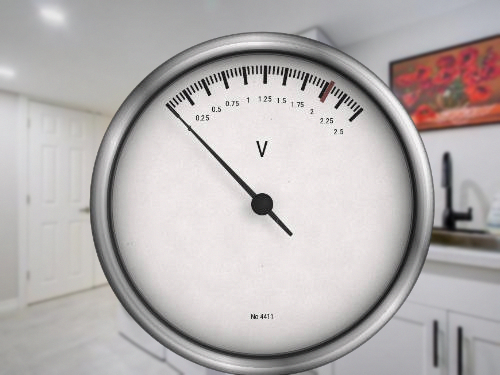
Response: 0 (V)
